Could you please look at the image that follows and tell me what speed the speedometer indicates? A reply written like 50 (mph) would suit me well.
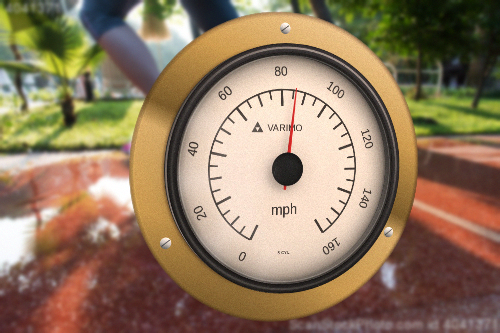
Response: 85 (mph)
